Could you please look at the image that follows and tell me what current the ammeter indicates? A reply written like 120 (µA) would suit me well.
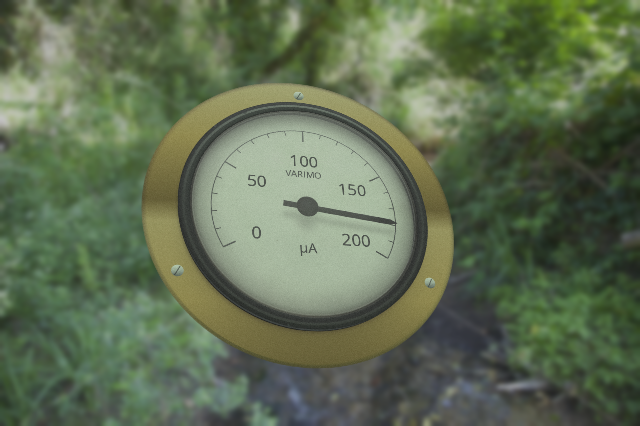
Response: 180 (µA)
